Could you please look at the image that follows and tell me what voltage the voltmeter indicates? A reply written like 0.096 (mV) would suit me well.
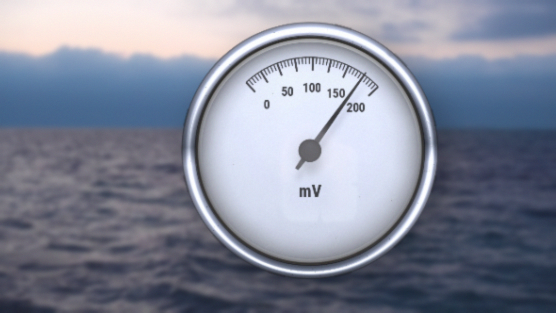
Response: 175 (mV)
